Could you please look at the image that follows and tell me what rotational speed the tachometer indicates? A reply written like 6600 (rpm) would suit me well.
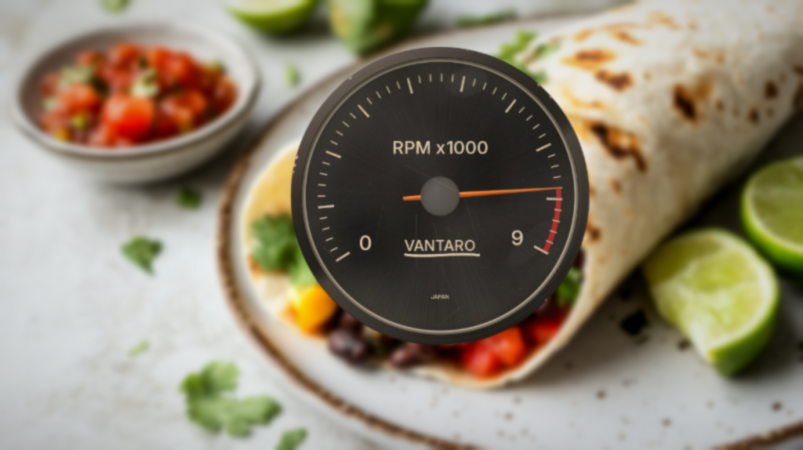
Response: 7800 (rpm)
